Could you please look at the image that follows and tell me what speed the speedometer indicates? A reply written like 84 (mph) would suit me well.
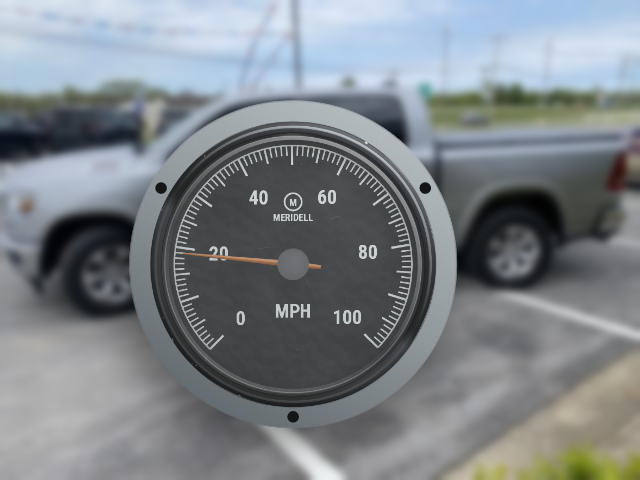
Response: 19 (mph)
